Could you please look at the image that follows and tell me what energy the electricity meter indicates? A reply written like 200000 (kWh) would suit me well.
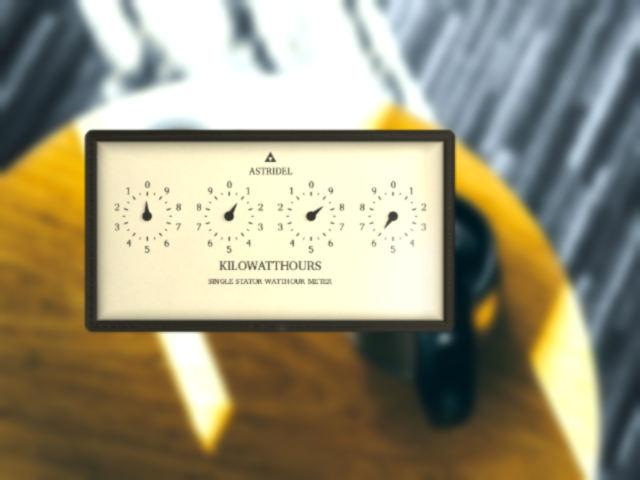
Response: 86 (kWh)
